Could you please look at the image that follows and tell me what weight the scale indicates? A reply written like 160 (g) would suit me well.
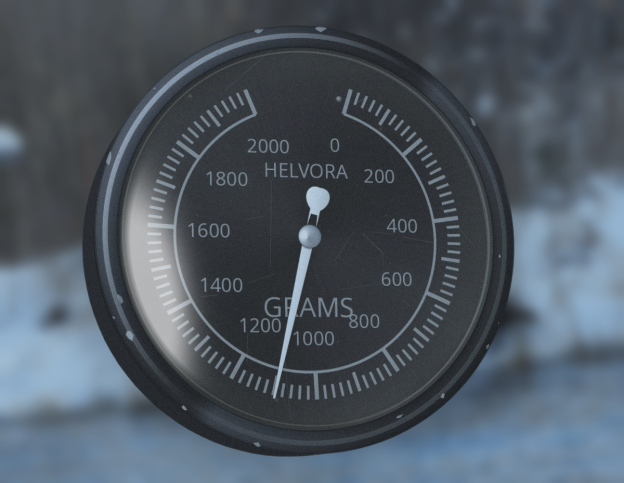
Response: 1100 (g)
